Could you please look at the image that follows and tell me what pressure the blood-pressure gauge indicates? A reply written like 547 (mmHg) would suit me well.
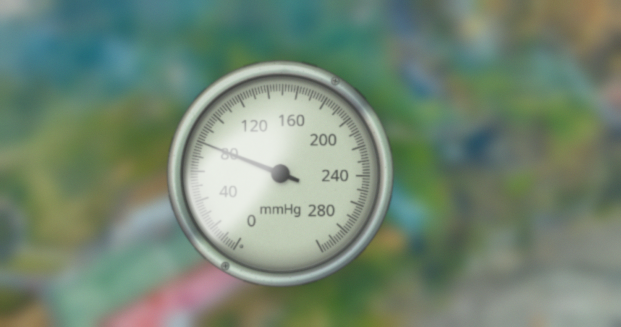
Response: 80 (mmHg)
